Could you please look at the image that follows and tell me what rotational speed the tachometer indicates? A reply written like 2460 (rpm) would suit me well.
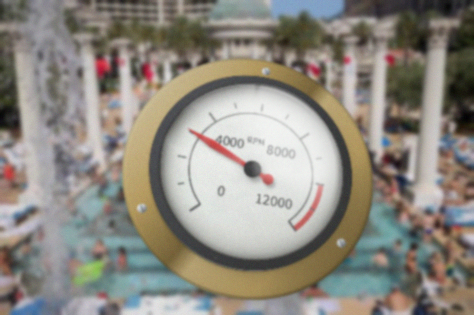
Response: 3000 (rpm)
